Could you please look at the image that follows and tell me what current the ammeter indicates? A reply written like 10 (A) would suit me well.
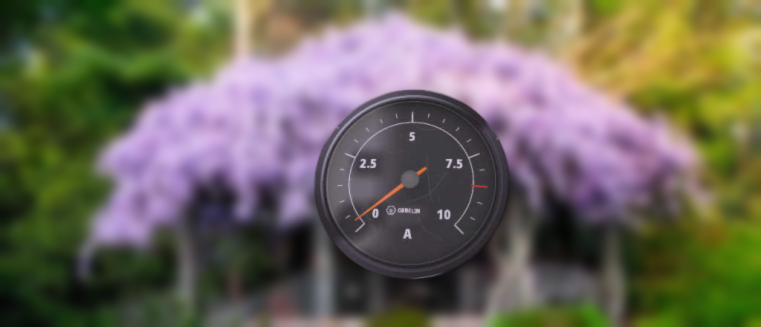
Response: 0.25 (A)
